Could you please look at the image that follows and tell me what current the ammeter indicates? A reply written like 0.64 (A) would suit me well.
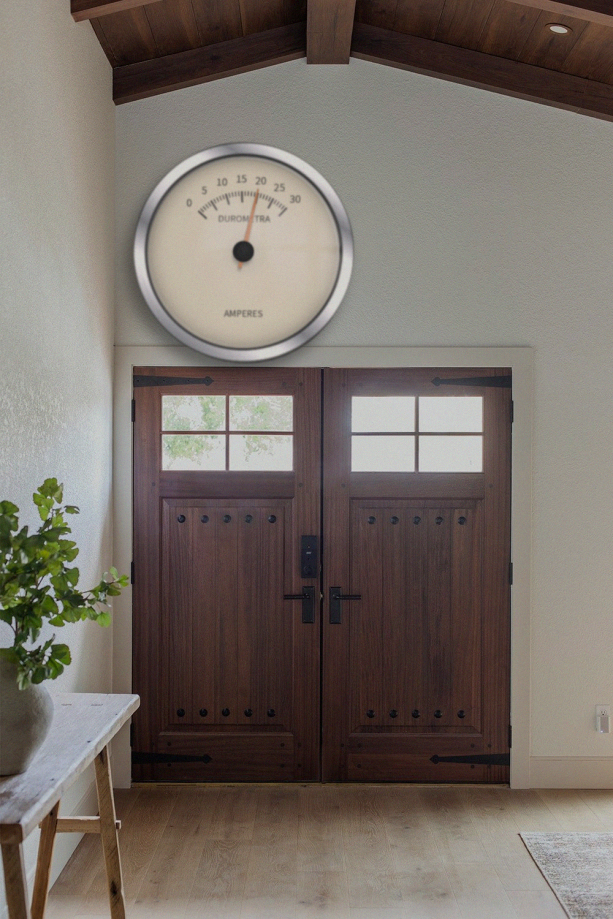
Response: 20 (A)
